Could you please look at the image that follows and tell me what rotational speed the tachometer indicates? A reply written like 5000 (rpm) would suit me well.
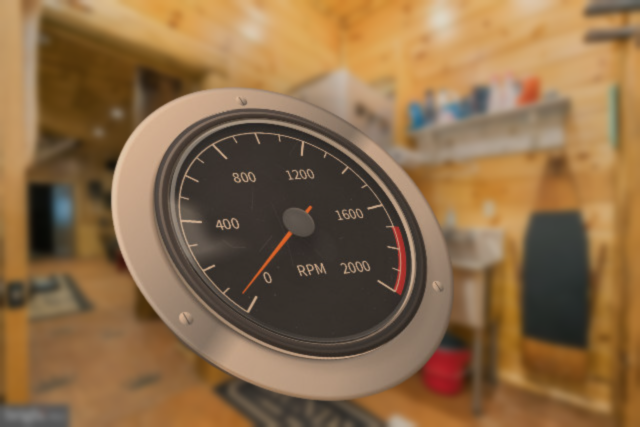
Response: 50 (rpm)
